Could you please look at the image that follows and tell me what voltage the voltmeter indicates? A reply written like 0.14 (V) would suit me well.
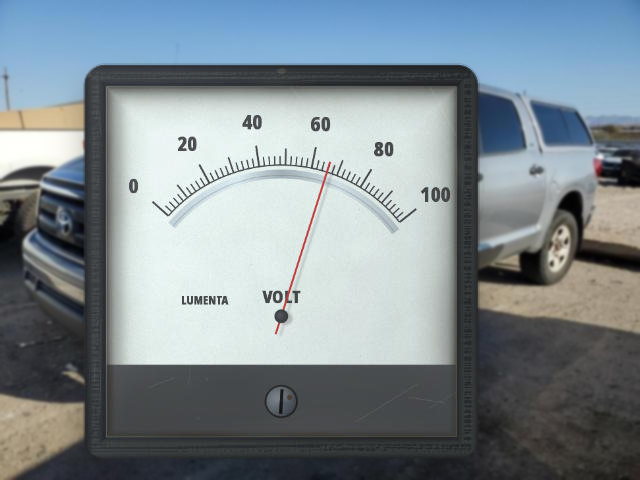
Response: 66 (V)
